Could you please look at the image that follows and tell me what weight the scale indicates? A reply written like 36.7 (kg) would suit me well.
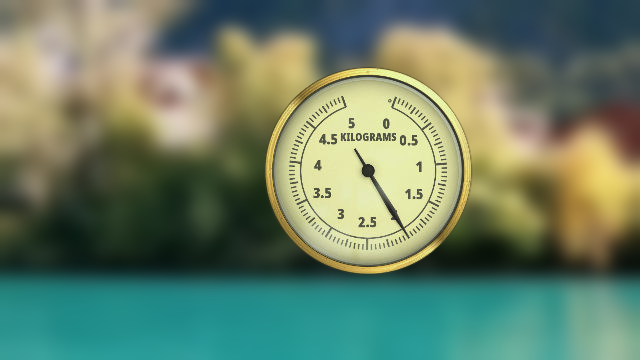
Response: 2 (kg)
